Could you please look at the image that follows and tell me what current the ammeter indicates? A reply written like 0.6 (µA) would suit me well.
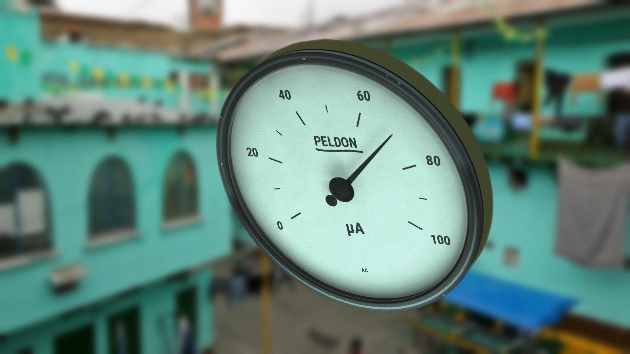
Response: 70 (µA)
